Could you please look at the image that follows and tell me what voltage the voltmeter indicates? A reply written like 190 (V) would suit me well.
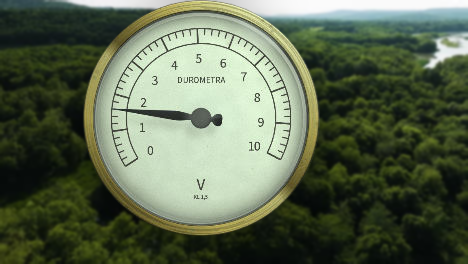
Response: 1.6 (V)
